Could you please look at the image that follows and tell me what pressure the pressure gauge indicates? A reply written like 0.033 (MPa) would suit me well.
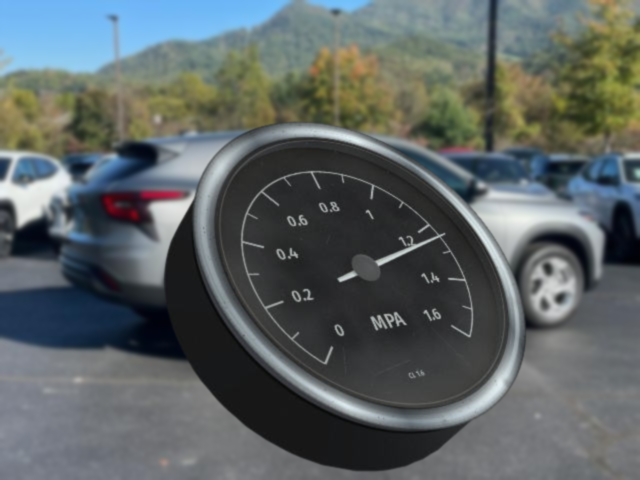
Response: 1.25 (MPa)
